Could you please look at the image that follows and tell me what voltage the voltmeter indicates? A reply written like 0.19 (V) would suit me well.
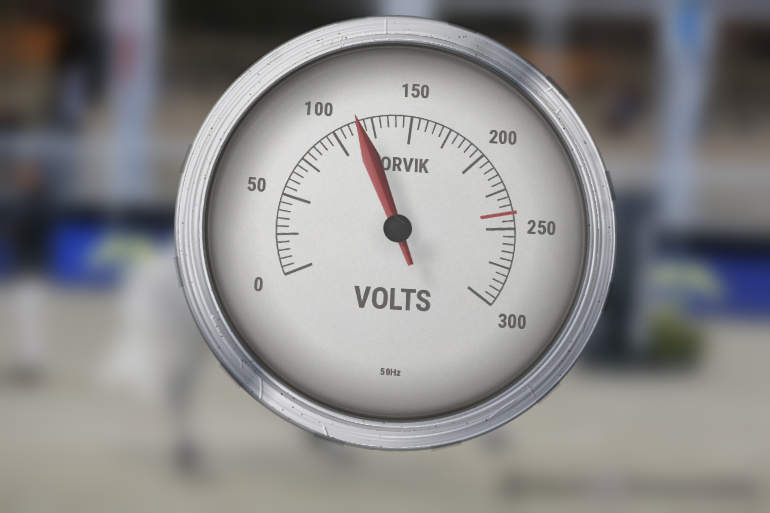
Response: 115 (V)
